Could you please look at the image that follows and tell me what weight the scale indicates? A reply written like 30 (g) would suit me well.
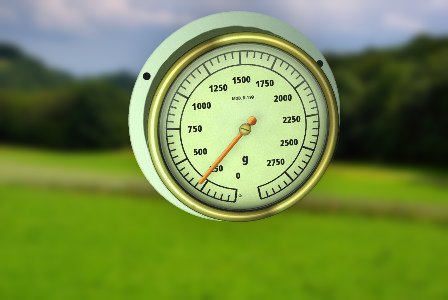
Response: 300 (g)
